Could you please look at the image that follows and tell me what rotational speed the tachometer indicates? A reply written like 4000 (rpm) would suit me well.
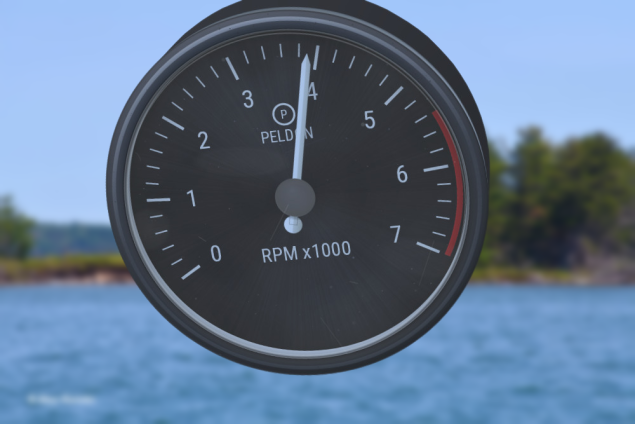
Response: 3900 (rpm)
